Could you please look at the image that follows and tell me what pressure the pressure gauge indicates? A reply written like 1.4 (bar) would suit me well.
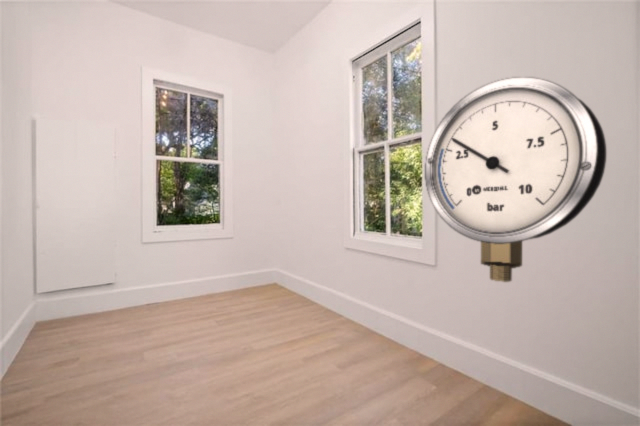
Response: 3 (bar)
